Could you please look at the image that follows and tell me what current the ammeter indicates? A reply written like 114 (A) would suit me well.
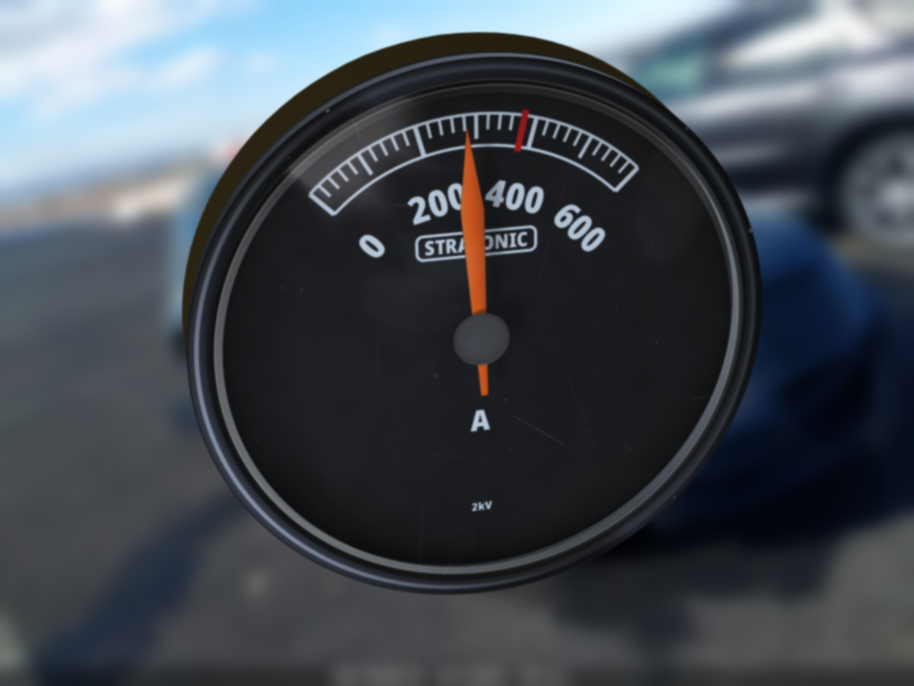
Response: 280 (A)
